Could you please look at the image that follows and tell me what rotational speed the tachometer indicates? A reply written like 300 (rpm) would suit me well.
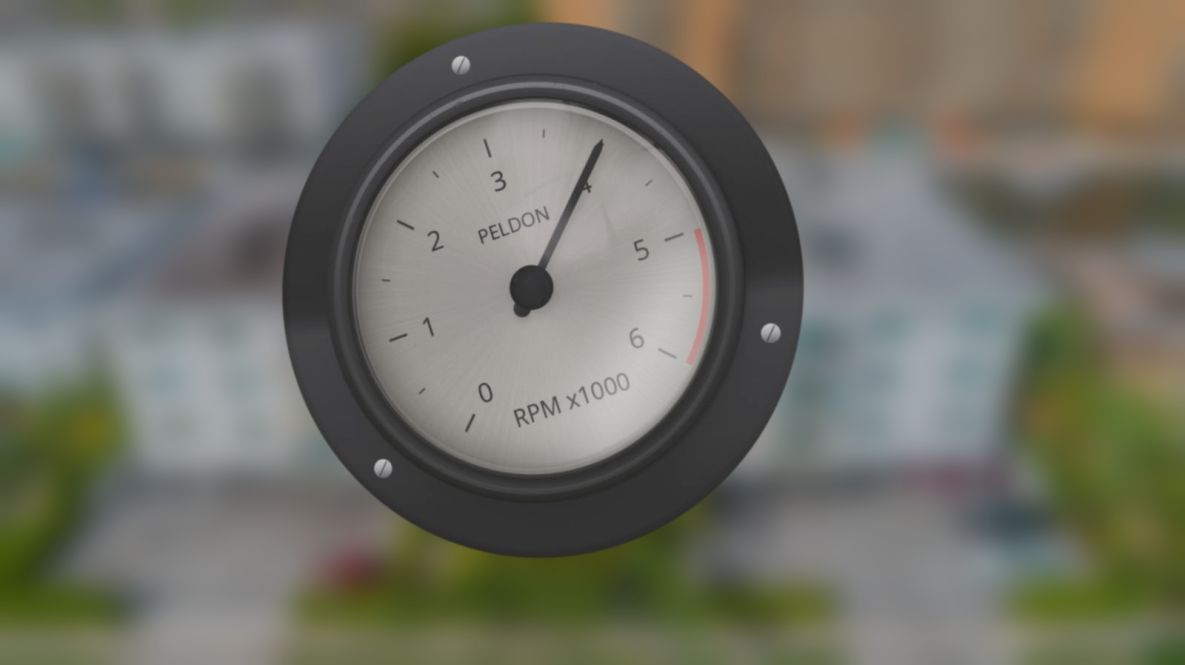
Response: 4000 (rpm)
